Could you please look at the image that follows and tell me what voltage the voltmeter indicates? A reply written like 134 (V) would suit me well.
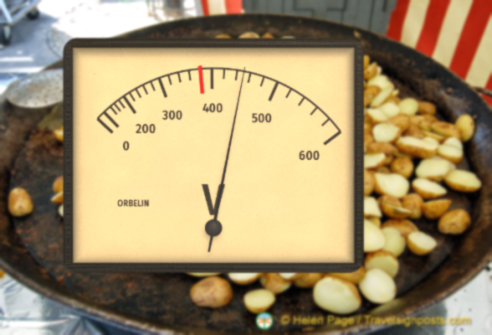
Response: 450 (V)
